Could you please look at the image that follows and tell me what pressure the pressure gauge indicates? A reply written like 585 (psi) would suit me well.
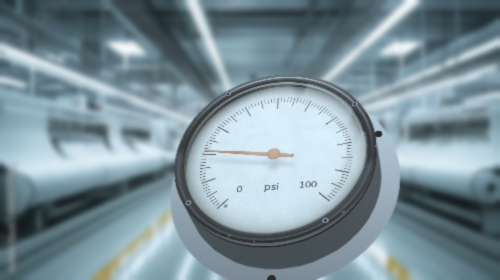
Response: 20 (psi)
